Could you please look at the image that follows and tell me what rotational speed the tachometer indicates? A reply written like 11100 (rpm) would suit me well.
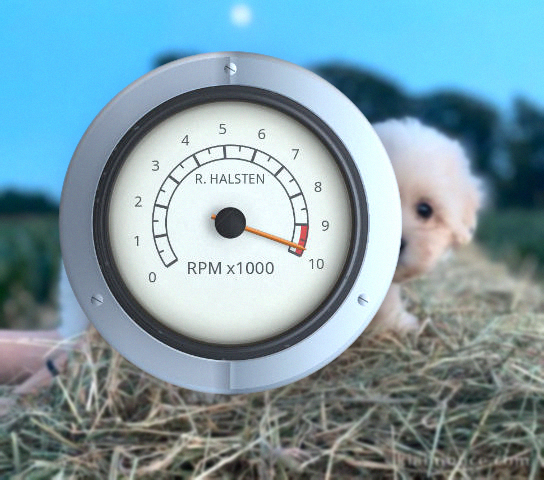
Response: 9750 (rpm)
